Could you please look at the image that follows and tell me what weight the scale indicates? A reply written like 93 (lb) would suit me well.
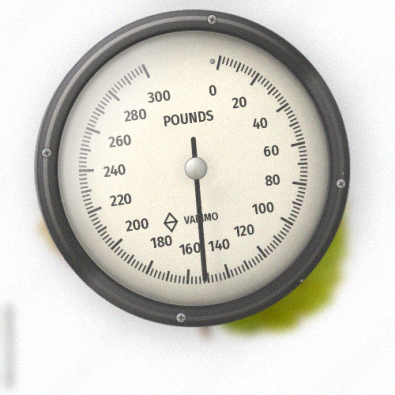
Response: 152 (lb)
